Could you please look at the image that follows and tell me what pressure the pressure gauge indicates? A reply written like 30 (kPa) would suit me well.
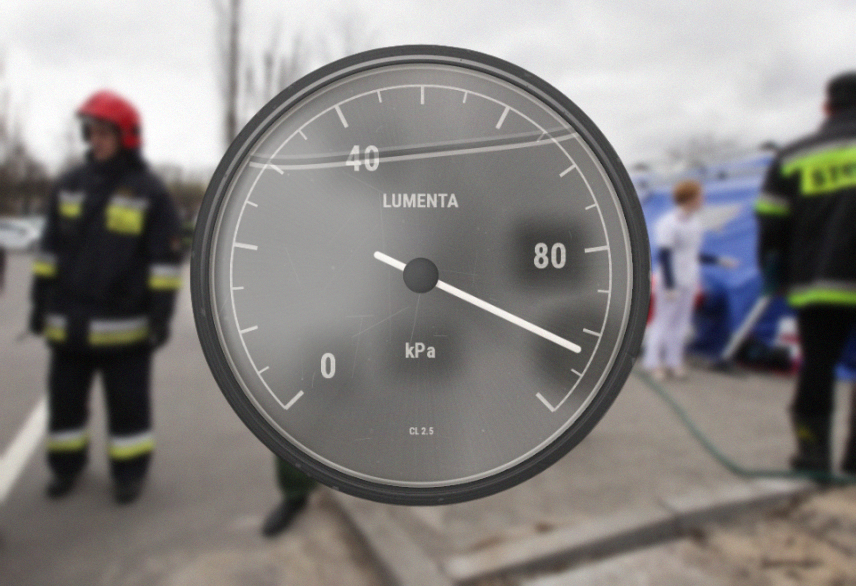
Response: 92.5 (kPa)
